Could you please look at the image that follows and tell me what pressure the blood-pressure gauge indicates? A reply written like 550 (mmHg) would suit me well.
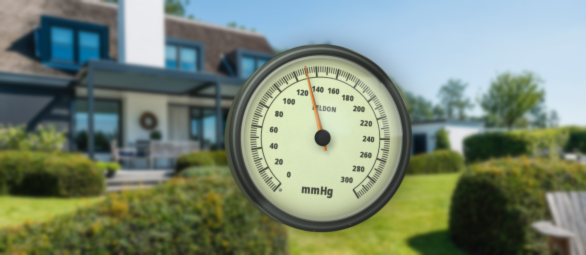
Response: 130 (mmHg)
